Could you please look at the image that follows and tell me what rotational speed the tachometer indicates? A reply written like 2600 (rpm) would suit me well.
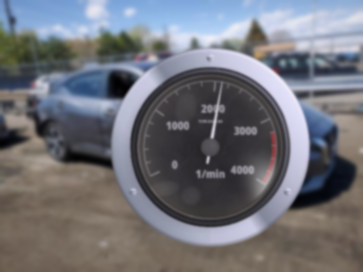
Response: 2100 (rpm)
